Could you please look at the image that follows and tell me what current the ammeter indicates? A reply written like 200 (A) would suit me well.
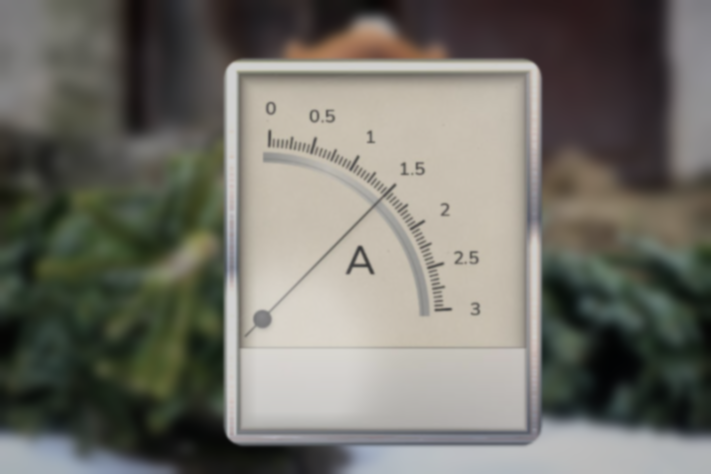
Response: 1.5 (A)
